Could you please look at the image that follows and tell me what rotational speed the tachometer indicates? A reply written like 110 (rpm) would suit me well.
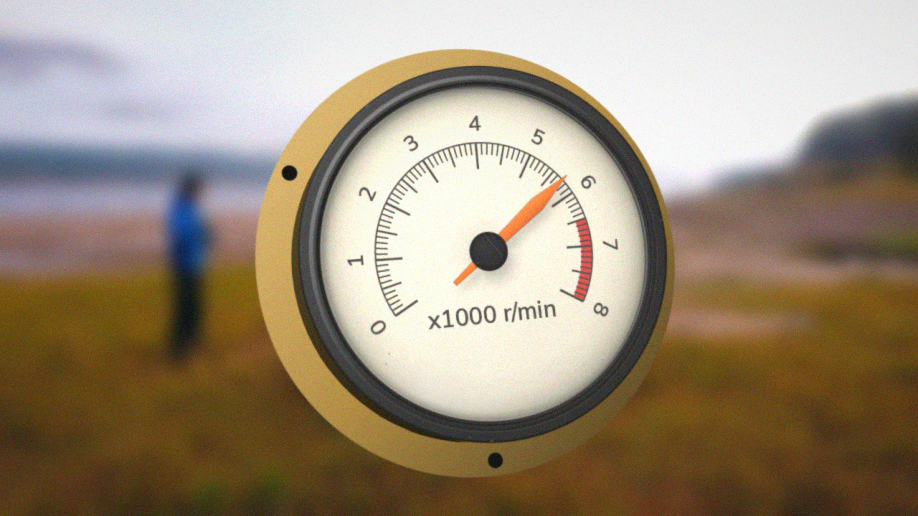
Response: 5700 (rpm)
